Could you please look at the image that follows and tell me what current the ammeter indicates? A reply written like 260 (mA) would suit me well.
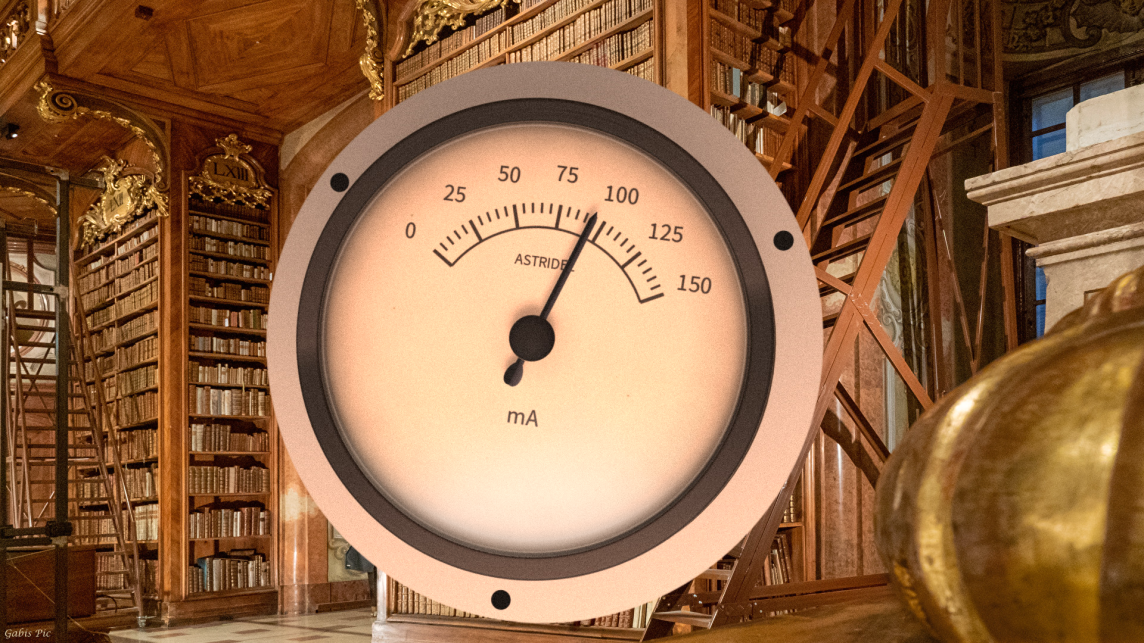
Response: 95 (mA)
